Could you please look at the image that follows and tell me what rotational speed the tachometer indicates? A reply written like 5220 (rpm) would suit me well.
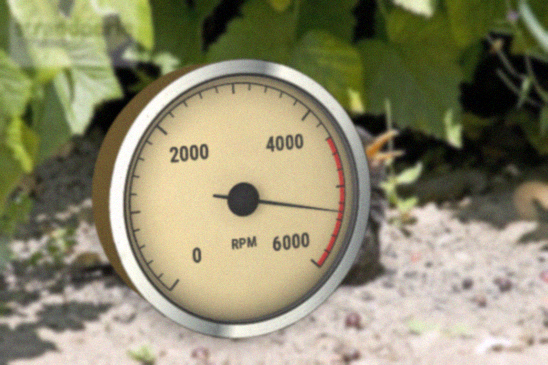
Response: 5300 (rpm)
